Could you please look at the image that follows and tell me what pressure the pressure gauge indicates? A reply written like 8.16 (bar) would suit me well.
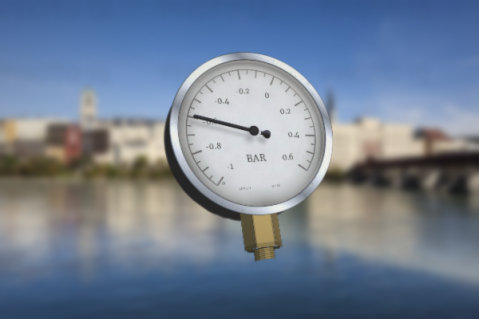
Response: -0.6 (bar)
